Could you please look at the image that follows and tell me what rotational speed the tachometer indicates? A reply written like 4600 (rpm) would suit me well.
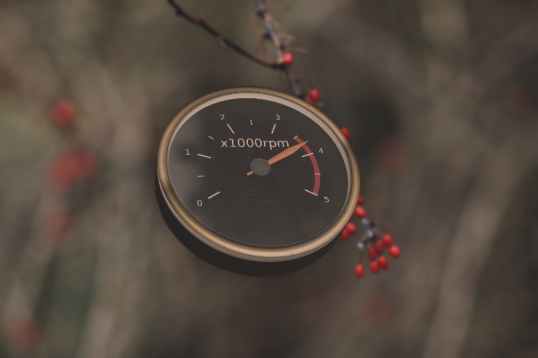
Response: 3750 (rpm)
